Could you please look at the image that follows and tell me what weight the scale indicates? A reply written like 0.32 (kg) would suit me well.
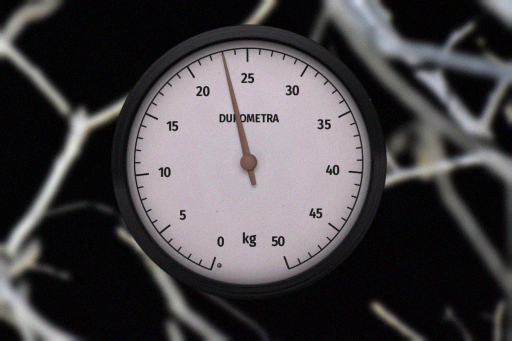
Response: 23 (kg)
